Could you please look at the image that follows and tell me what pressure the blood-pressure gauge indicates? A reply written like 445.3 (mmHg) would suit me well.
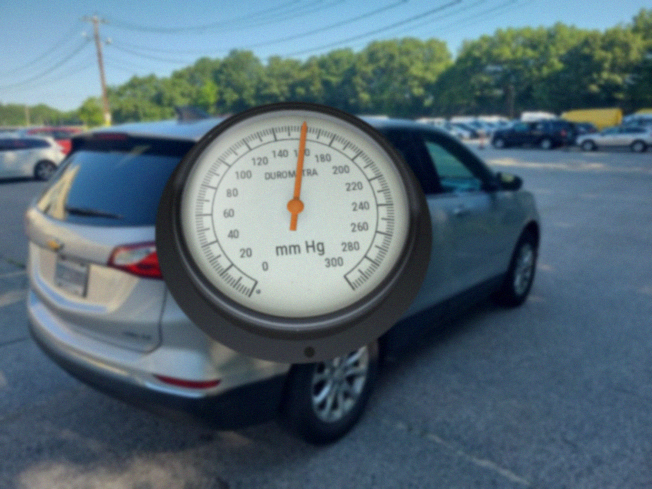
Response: 160 (mmHg)
